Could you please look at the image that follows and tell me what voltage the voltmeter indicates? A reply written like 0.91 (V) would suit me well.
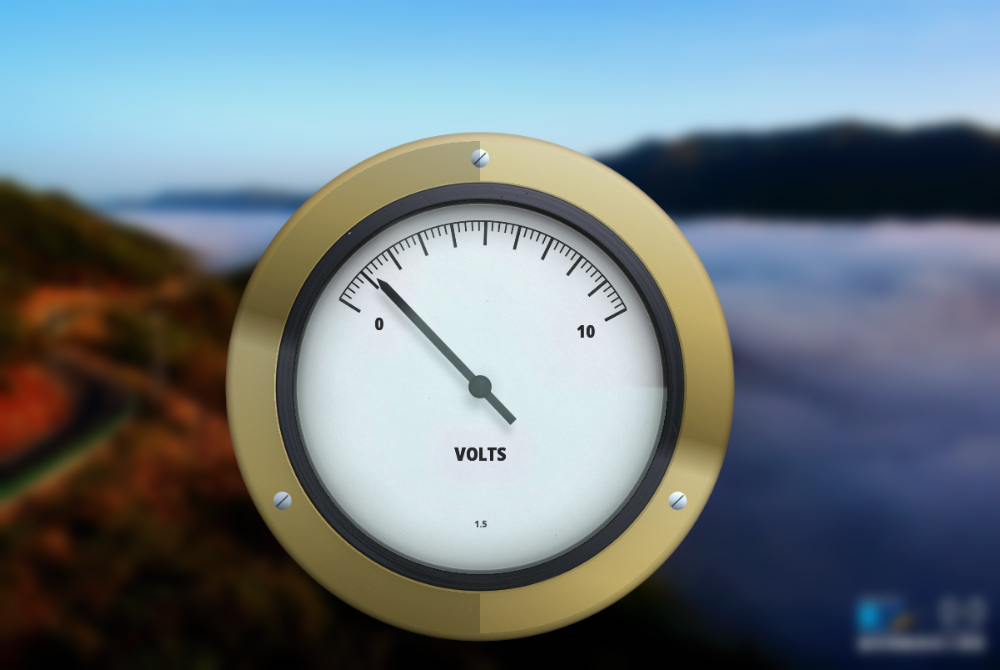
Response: 1.2 (V)
